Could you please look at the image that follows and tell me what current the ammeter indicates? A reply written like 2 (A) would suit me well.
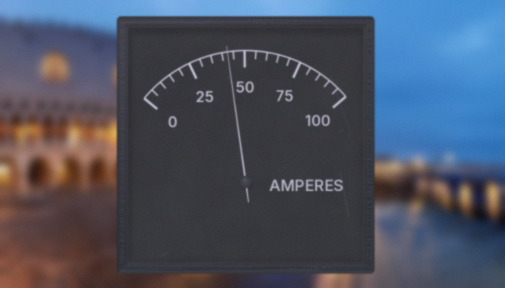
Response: 42.5 (A)
